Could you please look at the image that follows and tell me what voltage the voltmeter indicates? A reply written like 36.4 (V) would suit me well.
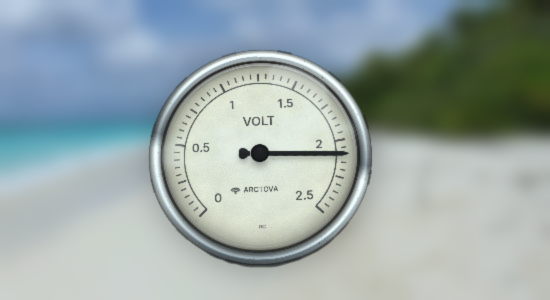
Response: 2.1 (V)
